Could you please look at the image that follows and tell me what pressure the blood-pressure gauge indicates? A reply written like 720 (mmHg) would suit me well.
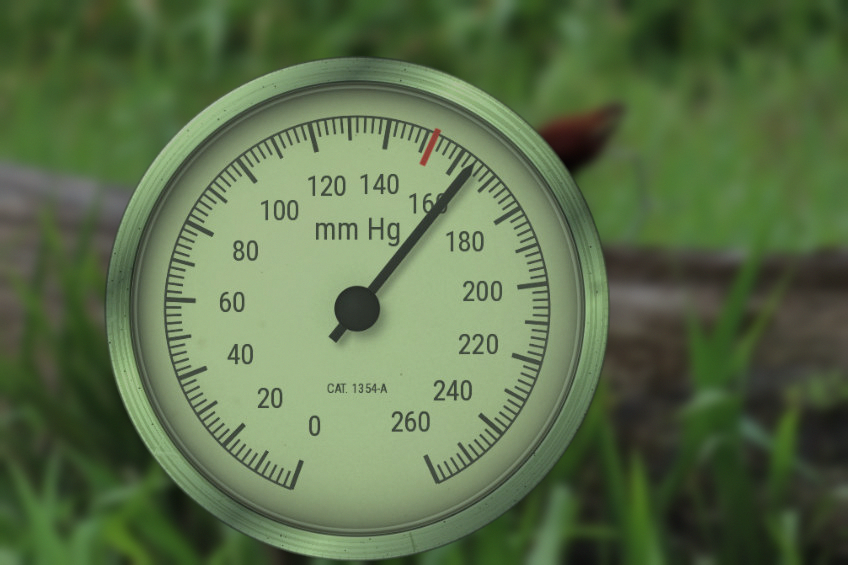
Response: 164 (mmHg)
